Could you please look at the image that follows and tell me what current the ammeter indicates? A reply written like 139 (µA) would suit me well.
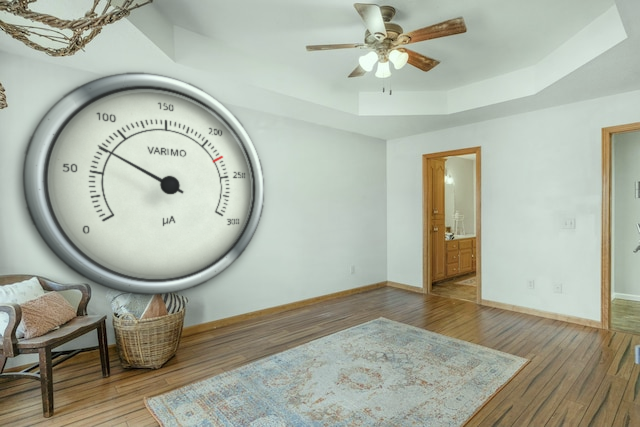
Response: 75 (µA)
